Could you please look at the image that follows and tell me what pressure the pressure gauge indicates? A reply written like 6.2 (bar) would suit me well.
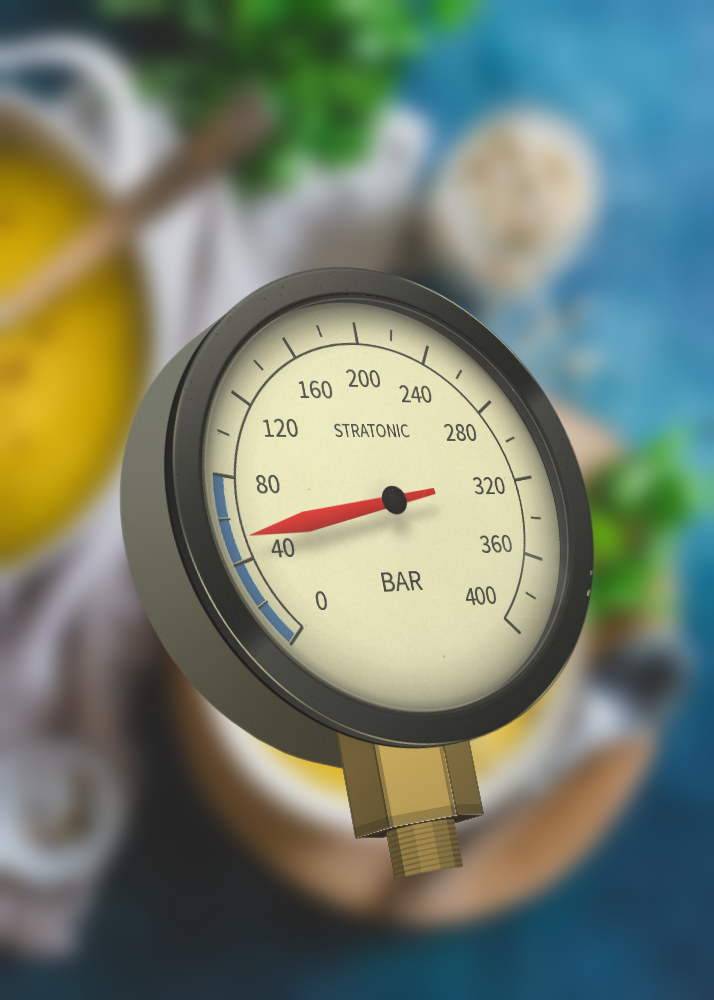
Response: 50 (bar)
